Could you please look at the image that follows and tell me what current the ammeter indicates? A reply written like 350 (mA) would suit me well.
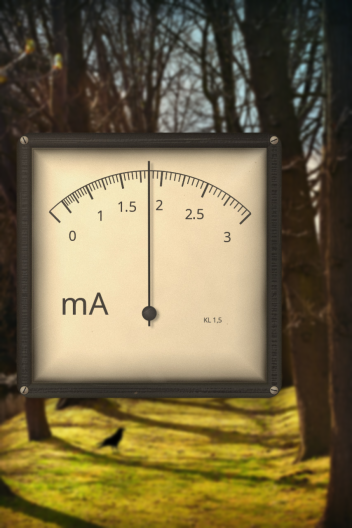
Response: 1.85 (mA)
